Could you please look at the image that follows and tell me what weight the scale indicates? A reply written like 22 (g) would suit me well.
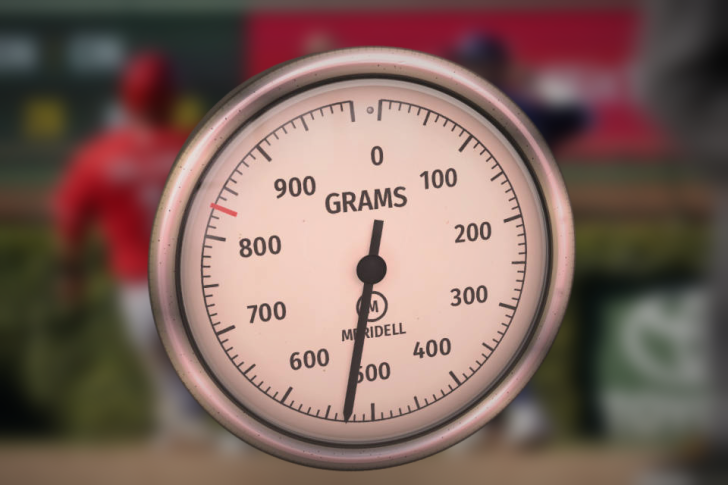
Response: 530 (g)
